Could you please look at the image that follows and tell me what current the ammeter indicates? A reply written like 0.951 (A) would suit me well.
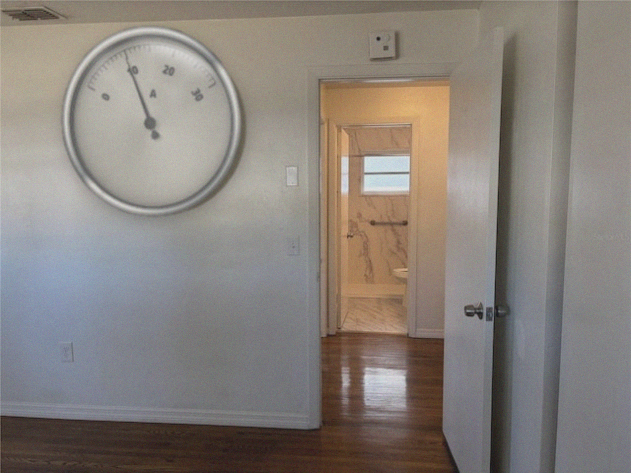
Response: 10 (A)
